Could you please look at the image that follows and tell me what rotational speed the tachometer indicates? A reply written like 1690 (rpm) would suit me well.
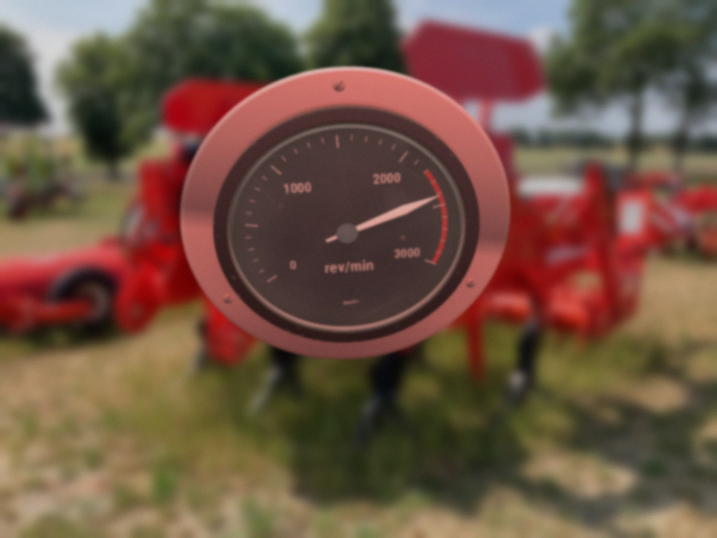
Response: 2400 (rpm)
